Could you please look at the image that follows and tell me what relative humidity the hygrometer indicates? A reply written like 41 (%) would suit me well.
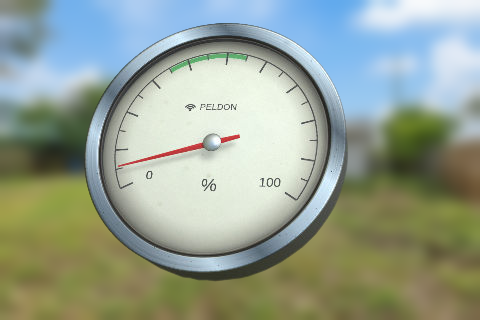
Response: 5 (%)
